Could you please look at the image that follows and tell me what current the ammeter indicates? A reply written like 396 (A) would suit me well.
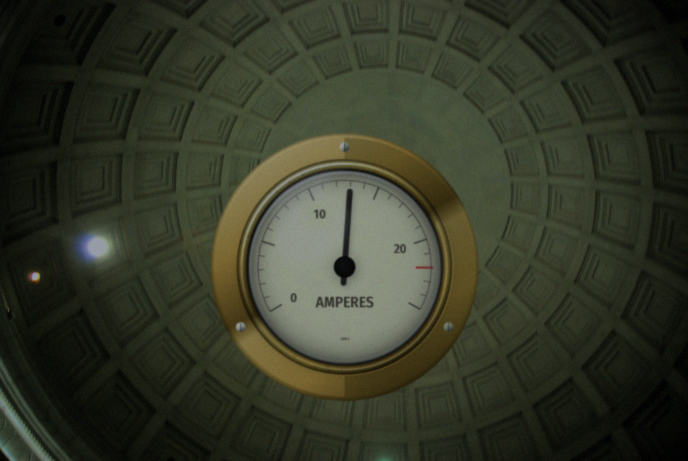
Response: 13 (A)
